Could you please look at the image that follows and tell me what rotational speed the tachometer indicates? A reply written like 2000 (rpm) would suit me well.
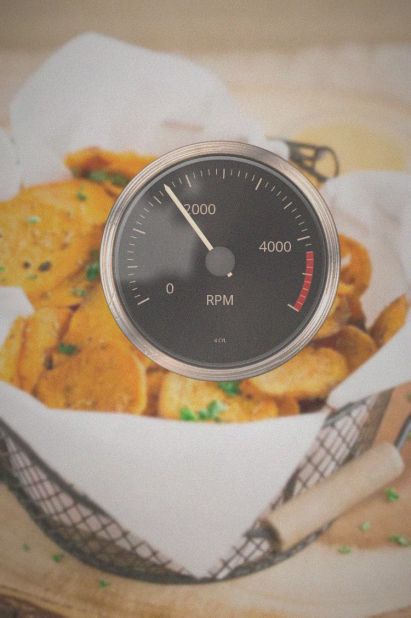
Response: 1700 (rpm)
